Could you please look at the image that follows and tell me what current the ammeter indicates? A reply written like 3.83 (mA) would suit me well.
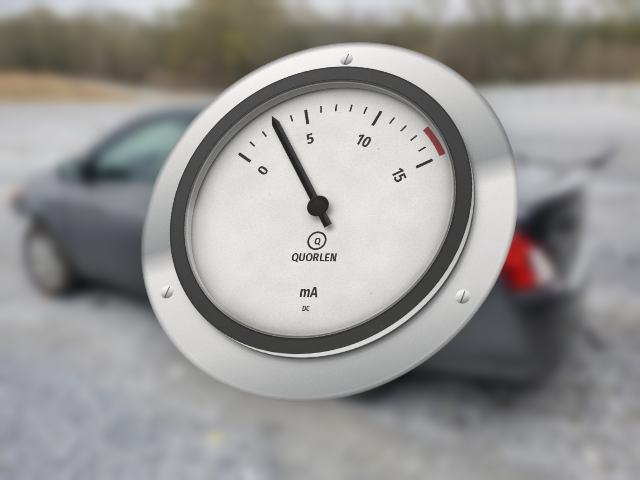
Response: 3 (mA)
